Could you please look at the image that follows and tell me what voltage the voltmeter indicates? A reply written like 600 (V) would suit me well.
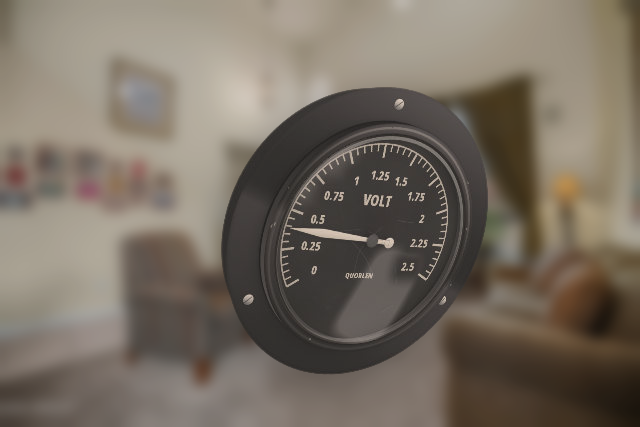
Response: 0.4 (V)
